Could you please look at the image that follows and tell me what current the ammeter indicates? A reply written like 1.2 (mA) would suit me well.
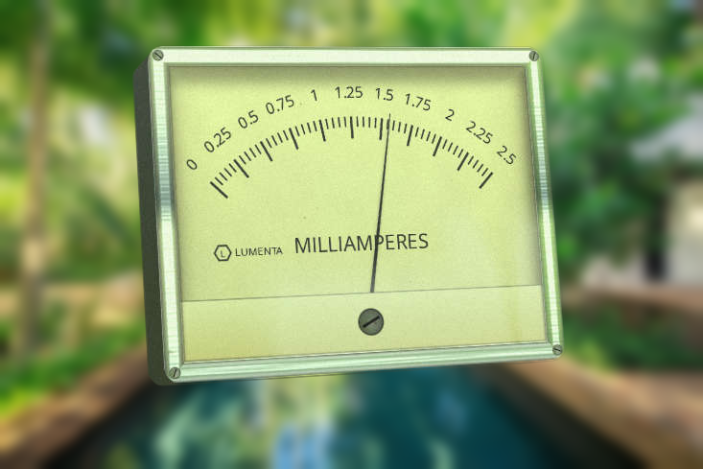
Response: 1.55 (mA)
